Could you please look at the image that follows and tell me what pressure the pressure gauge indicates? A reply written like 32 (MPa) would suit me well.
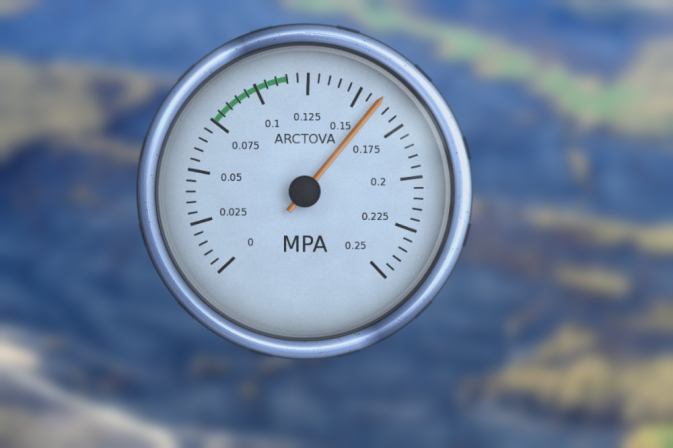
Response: 0.16 (MPa)
